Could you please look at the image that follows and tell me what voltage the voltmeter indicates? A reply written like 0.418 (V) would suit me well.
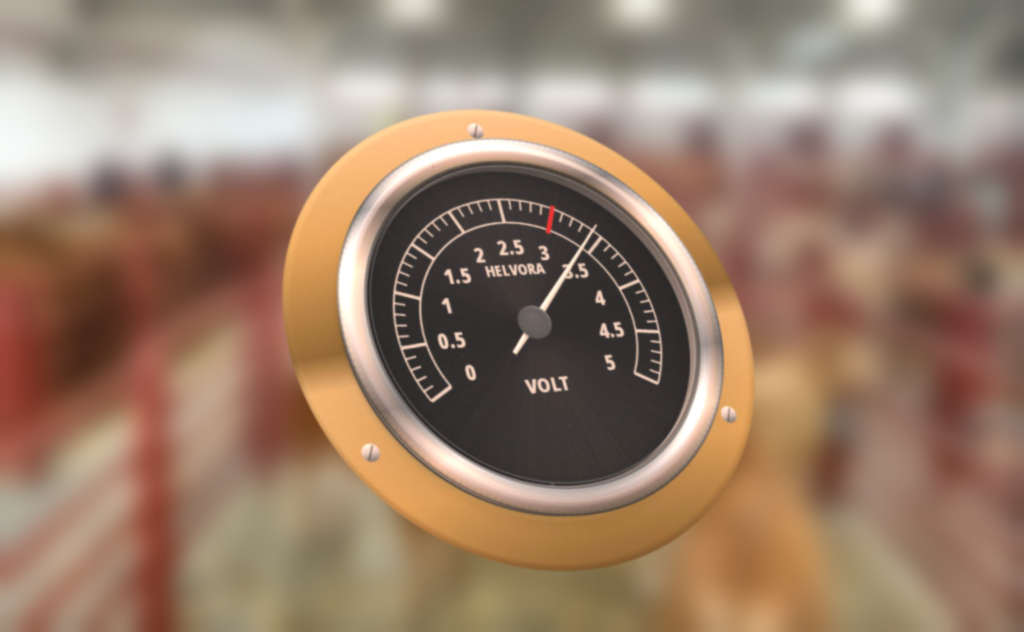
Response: 3.4 (V)
